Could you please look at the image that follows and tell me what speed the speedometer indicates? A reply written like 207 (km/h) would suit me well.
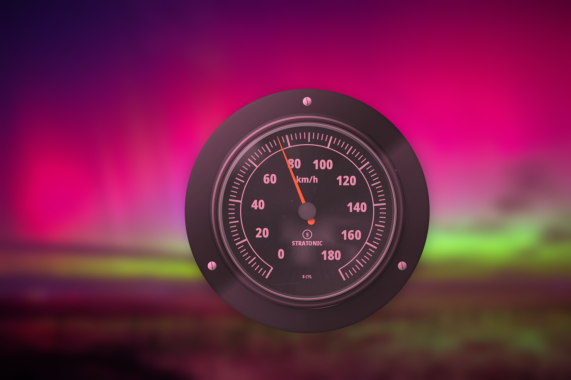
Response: 76 (km/h)
